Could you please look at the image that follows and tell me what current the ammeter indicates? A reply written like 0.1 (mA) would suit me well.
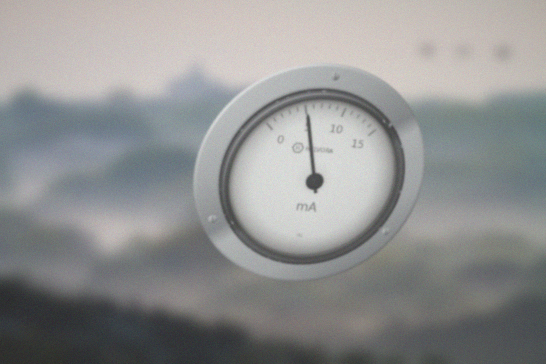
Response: 5 (mA)
